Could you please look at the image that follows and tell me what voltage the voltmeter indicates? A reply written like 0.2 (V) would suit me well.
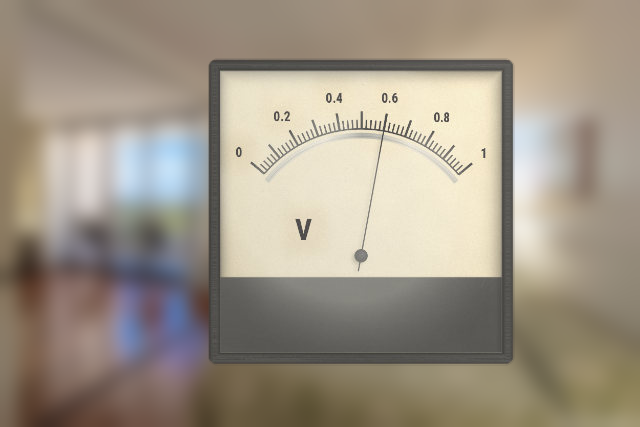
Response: 0.6 (V)
